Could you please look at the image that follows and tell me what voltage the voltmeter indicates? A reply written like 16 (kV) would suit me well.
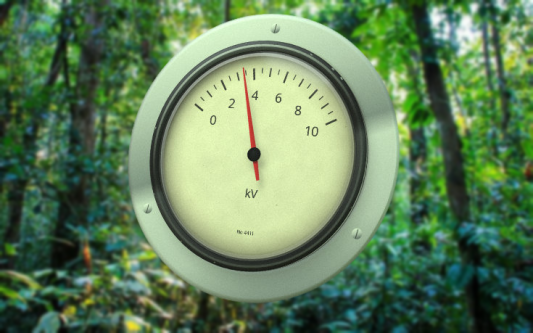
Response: 3.5 (kV)
